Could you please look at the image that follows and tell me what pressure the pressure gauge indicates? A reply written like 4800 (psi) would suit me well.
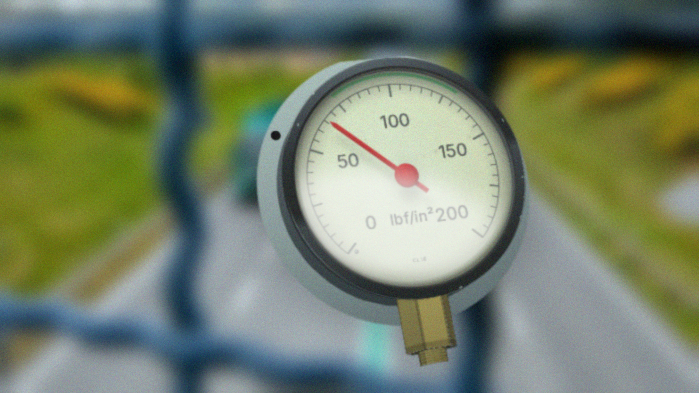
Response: 65 (psi)
